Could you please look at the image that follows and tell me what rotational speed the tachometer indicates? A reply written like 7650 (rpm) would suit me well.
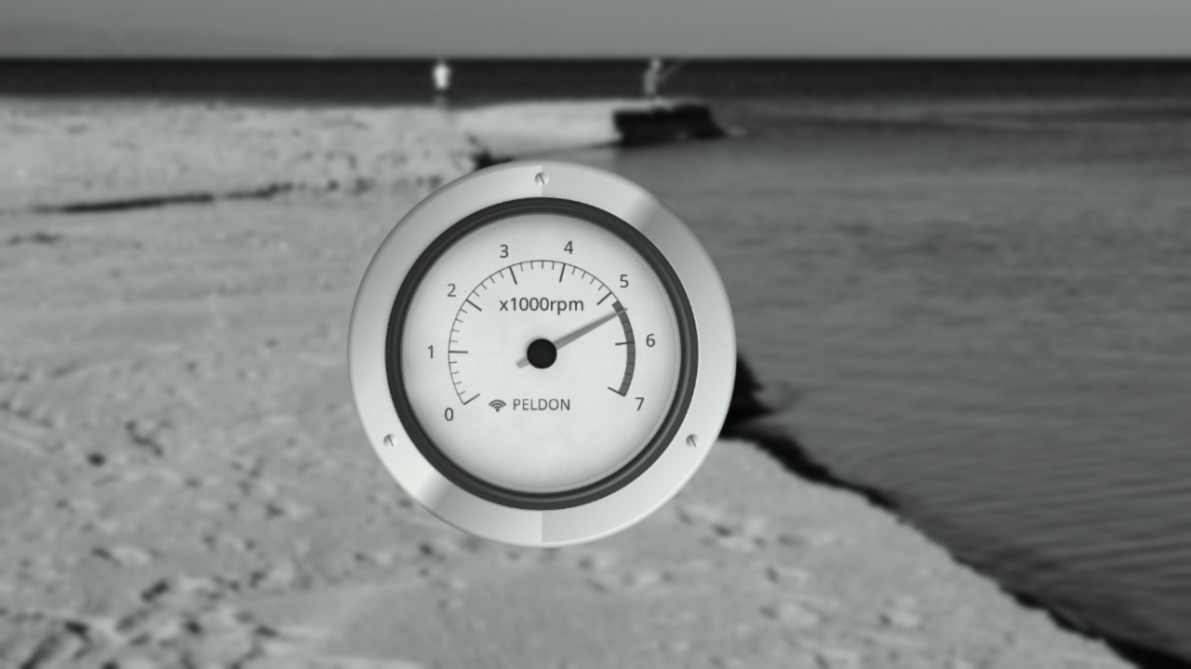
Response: 5400 (rpm)
